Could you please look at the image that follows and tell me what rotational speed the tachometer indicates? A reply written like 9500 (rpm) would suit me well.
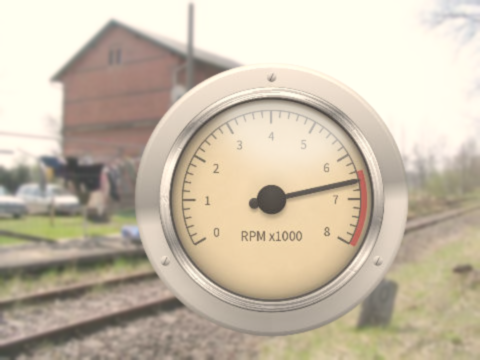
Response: 6600 (rpm)
